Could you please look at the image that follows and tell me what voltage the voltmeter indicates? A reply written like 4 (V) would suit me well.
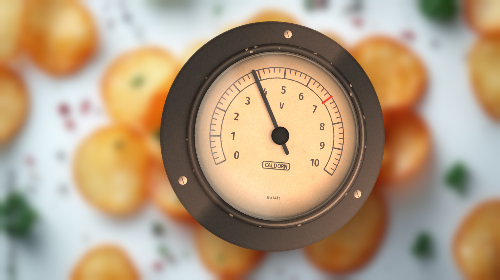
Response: 3.8 (V)
